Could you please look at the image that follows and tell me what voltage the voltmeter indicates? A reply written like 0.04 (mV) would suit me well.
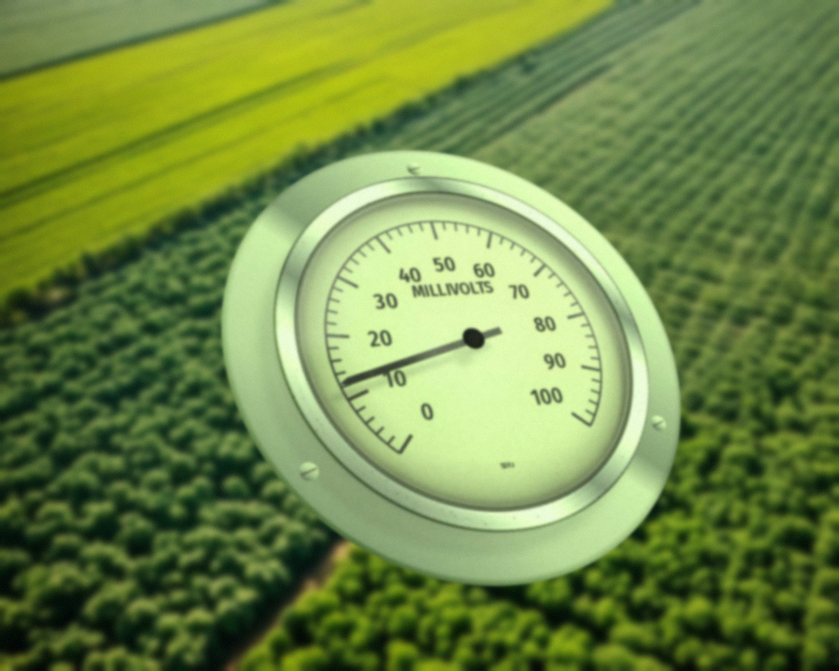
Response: 12 (mV)
